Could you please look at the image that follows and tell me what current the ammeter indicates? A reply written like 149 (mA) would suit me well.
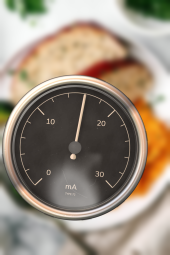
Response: 16 (mA)
